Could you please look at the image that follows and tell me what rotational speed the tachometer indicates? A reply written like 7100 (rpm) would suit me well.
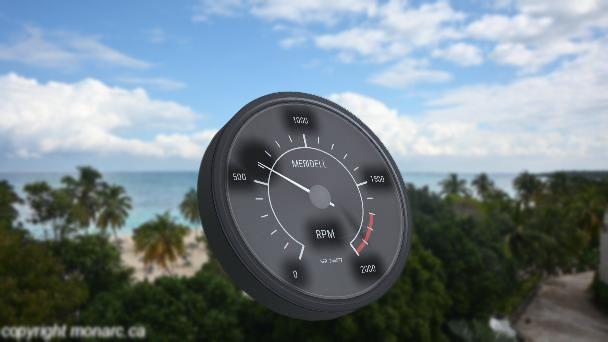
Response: 600 (rpm)
